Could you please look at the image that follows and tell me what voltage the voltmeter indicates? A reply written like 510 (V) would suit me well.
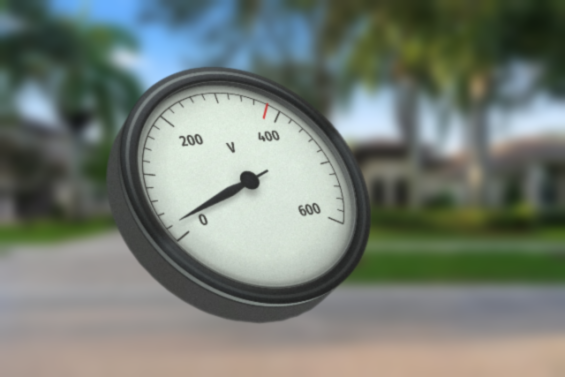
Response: 20 (V)
